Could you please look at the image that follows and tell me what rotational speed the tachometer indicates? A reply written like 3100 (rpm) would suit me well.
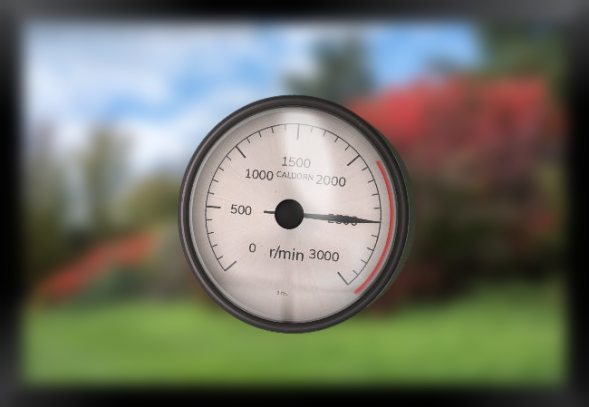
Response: 2500 (rpm)
